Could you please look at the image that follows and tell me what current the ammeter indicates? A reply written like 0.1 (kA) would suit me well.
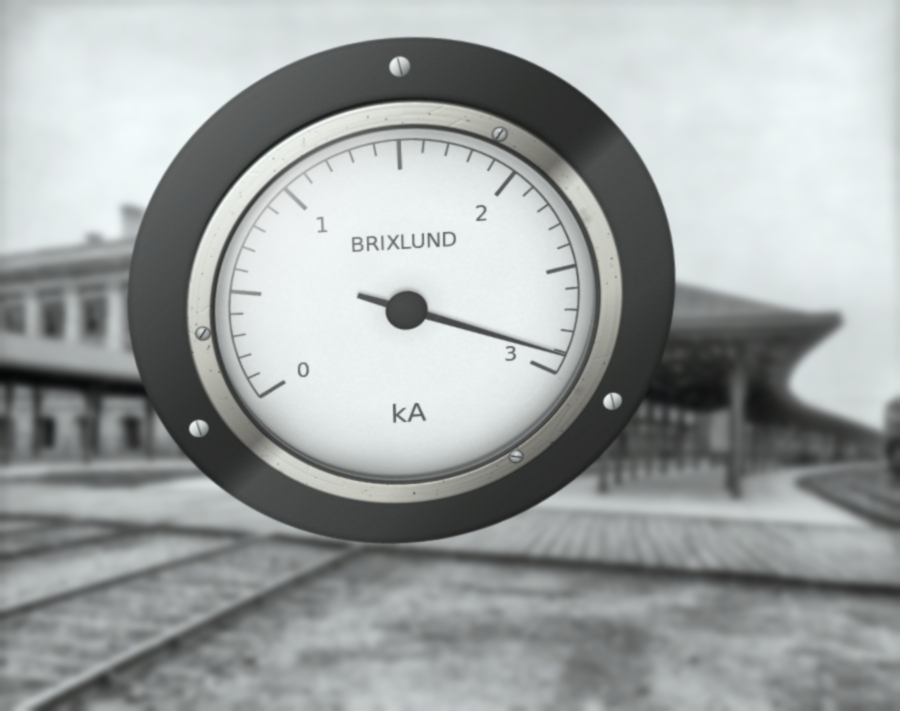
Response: 2.9 (kA)
